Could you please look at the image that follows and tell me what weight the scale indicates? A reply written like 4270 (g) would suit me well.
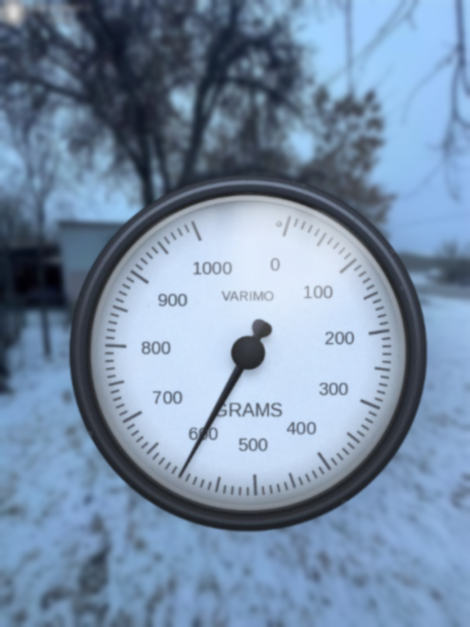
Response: 600 (g)
